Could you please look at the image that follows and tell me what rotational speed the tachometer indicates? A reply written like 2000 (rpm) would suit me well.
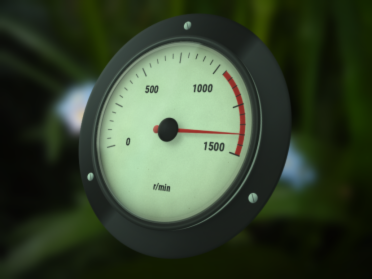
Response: 1400 (rpm)
